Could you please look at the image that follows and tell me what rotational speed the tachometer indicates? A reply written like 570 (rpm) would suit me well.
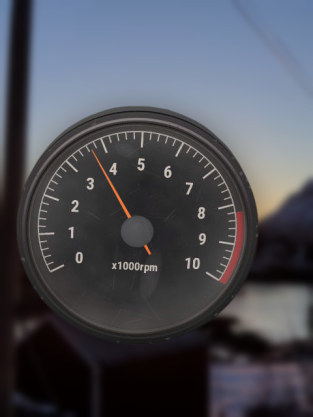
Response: 3700 (rpm)
